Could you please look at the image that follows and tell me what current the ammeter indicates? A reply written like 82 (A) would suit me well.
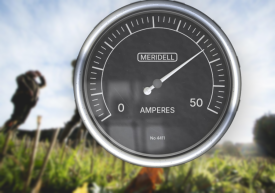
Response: 37 (A)
